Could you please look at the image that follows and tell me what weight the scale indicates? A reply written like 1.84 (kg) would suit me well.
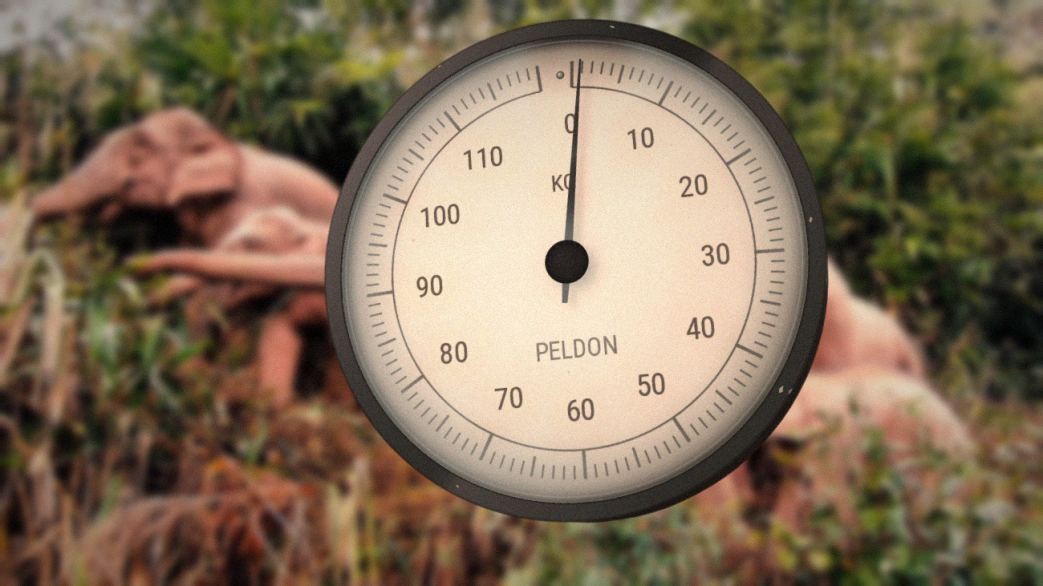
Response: 1 (kg)
